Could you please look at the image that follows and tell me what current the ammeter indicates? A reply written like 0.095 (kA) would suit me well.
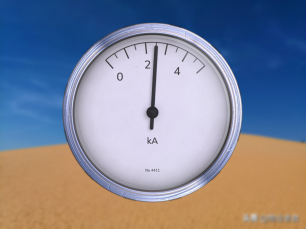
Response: 2.5 (kA)
